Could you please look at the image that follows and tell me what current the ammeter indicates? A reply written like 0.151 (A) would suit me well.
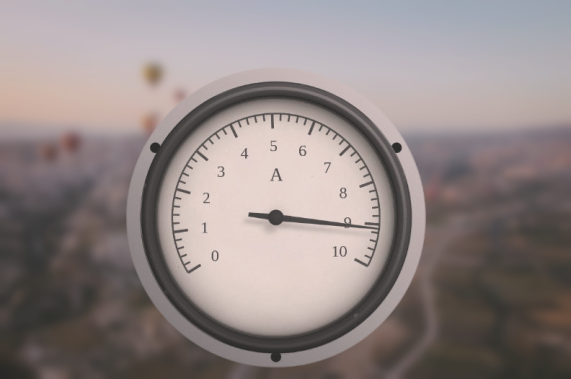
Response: 9.1 (A)
